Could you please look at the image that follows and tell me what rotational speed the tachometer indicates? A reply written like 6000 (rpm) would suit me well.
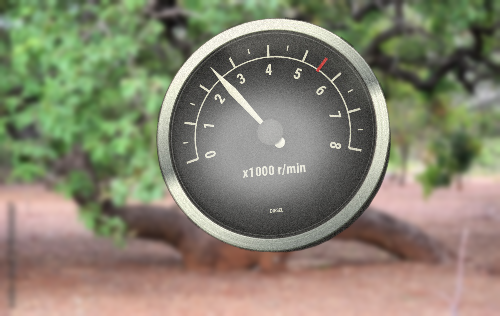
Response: 2500 (rpm)
